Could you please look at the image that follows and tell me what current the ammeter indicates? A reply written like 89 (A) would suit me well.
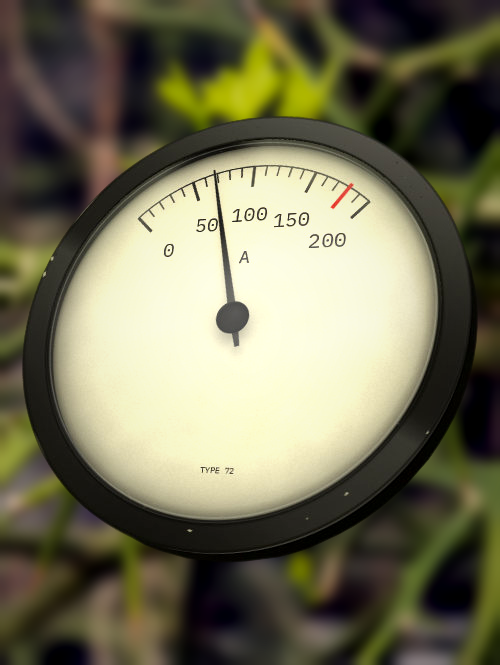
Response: 70 (A)
